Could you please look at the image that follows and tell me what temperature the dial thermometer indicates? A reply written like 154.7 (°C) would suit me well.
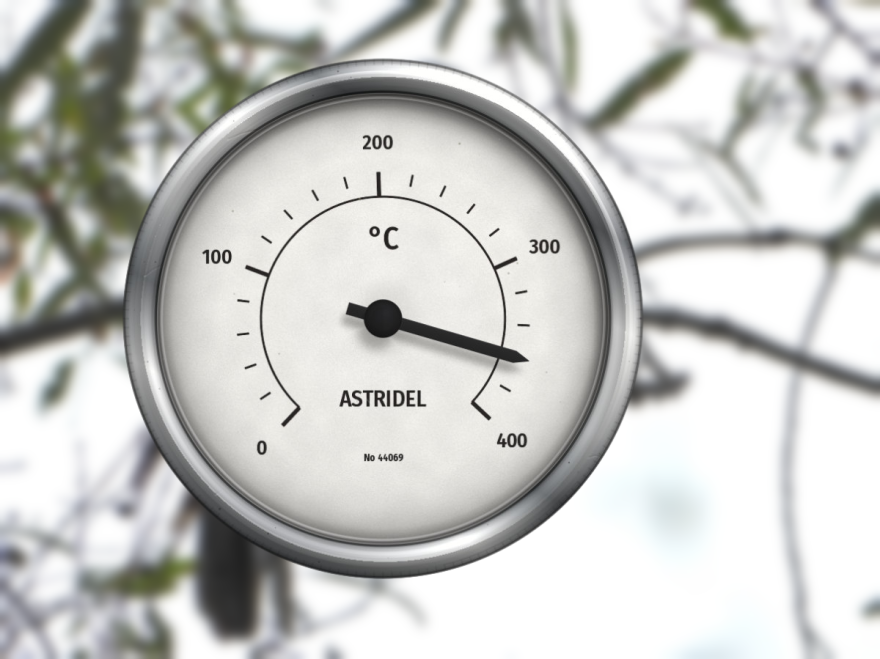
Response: 360 (°C)
